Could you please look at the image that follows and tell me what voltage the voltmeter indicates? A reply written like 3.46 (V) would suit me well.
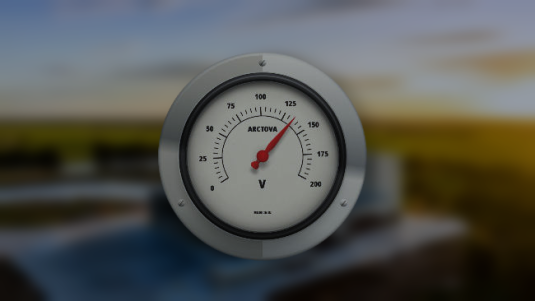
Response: 135 (V)
